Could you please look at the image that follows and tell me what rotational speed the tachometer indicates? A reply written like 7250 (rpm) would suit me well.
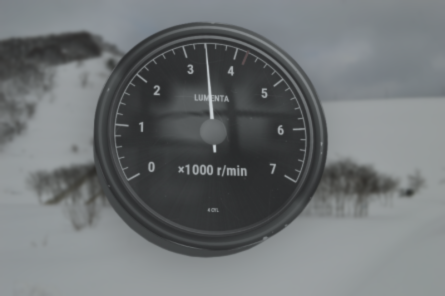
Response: 3400 (rpm)
